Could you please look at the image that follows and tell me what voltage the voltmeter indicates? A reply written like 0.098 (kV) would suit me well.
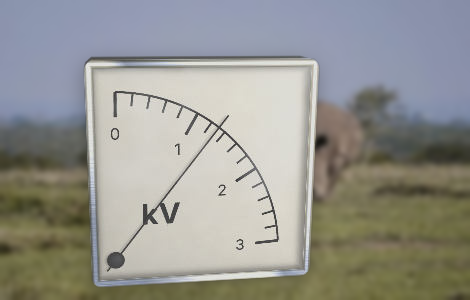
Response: 1.3 (kV)
